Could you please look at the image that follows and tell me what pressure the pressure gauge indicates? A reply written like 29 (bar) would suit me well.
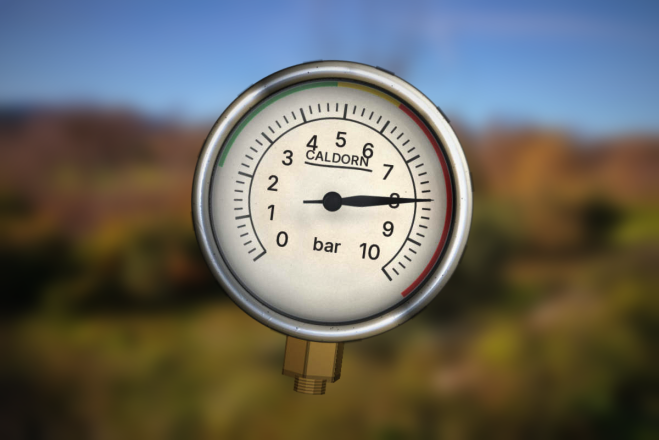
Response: 8 (bar)
